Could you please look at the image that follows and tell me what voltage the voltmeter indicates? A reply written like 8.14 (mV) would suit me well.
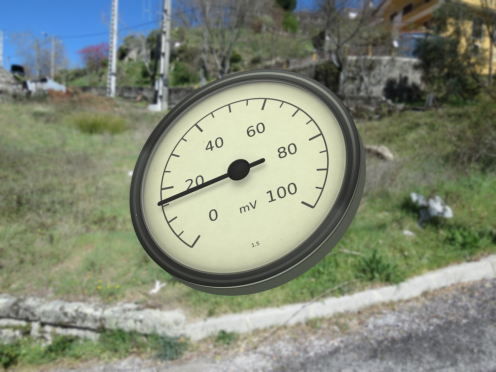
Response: 15 (mV)
